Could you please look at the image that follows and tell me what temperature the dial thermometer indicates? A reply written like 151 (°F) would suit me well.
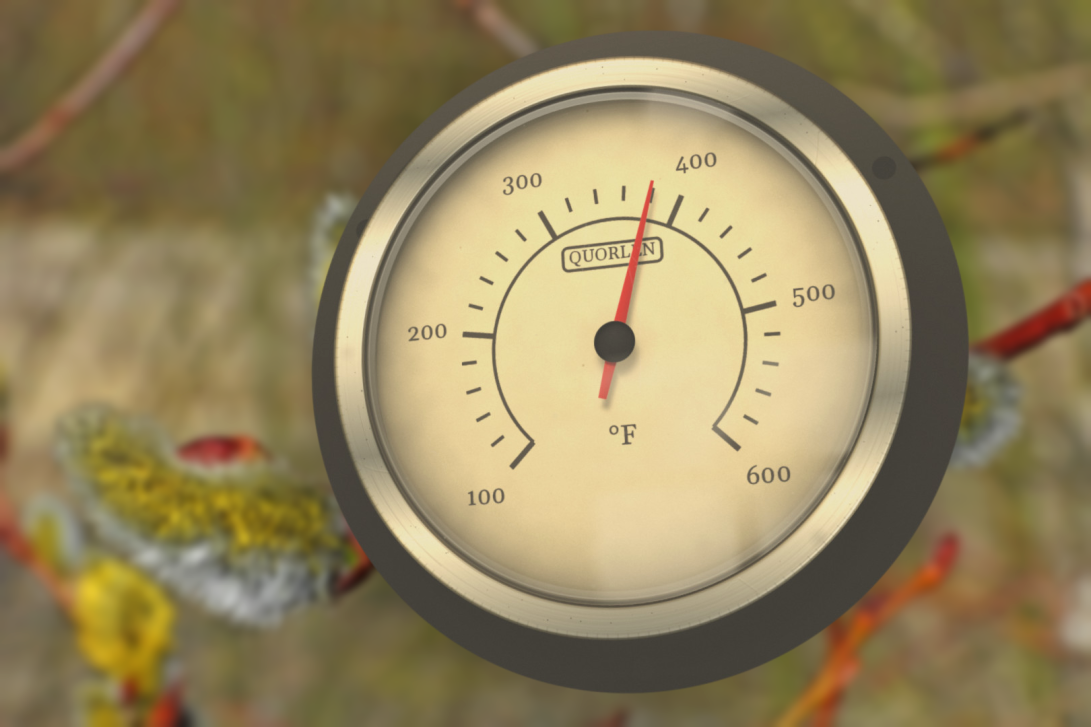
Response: 380 (°F)
